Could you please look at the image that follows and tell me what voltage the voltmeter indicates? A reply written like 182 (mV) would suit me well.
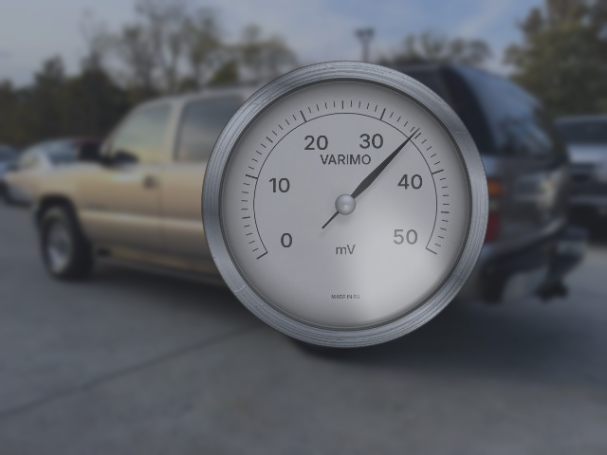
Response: 34.5 (mV)
